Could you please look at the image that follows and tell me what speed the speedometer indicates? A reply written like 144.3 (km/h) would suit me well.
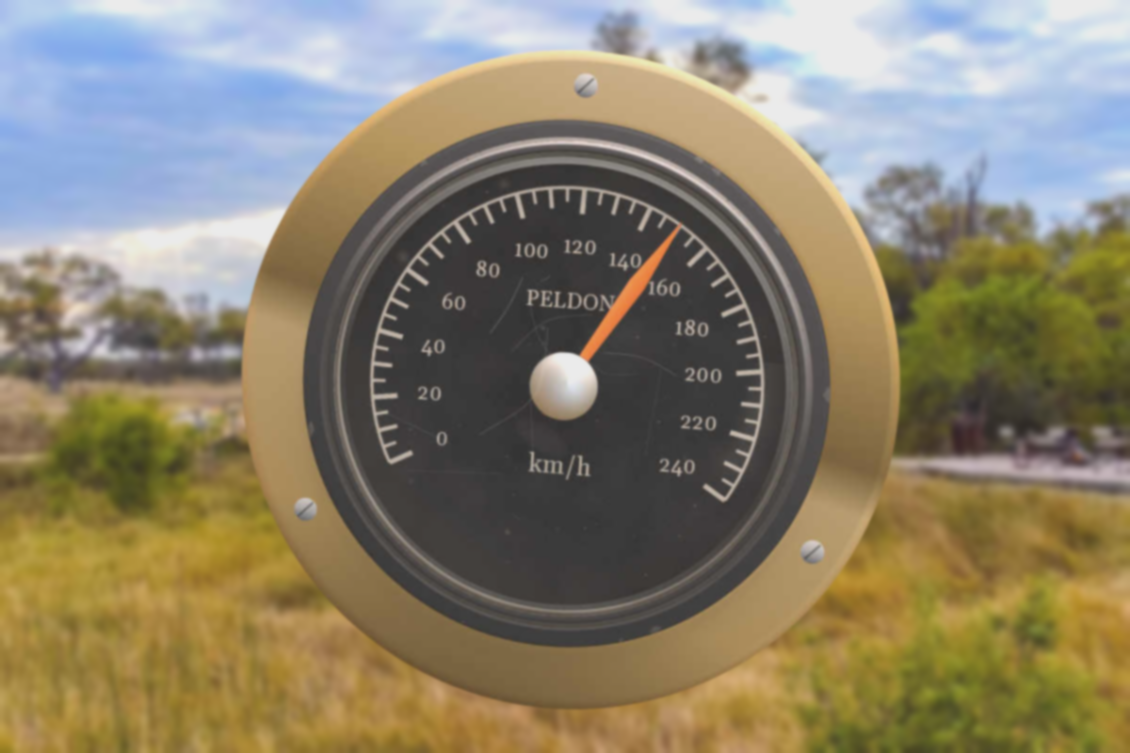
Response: 150 (km/h)
